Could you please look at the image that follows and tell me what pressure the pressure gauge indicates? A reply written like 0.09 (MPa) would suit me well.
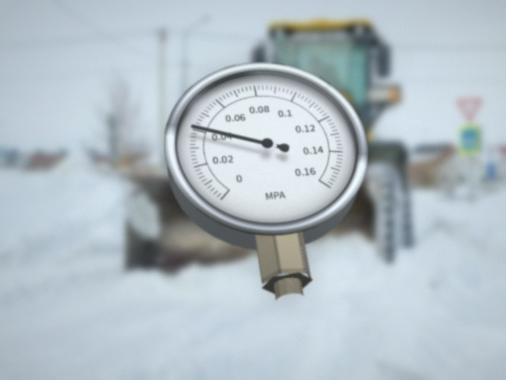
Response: 0.04 (MPa)
